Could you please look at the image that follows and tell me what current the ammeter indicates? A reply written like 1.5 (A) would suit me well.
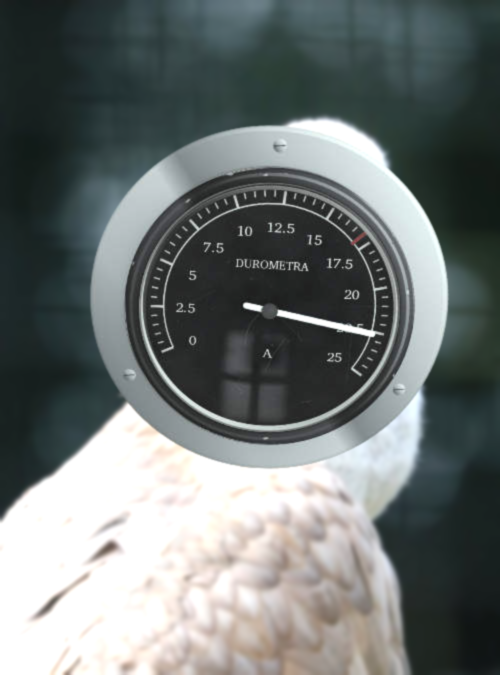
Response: 22.5 (A)
